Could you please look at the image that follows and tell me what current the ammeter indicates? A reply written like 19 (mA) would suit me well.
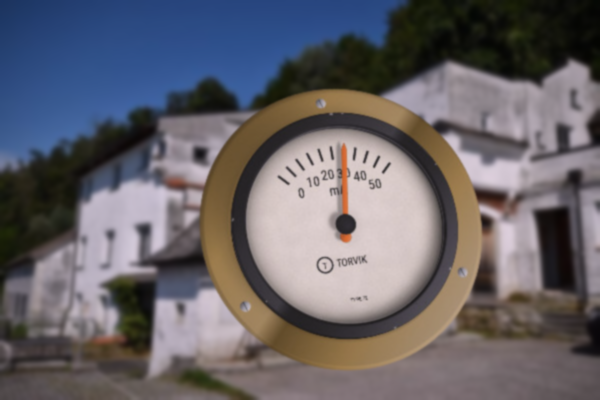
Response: 30 (mA)
